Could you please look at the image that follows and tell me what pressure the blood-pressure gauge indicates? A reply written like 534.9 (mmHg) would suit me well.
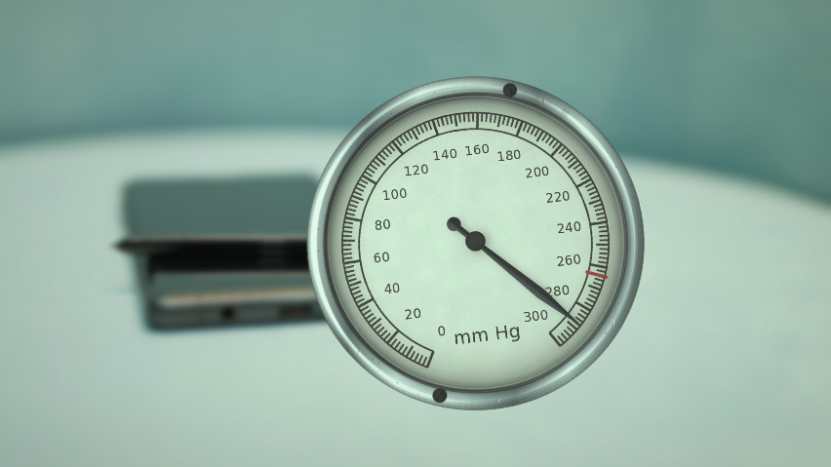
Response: 288 (mmHg)
